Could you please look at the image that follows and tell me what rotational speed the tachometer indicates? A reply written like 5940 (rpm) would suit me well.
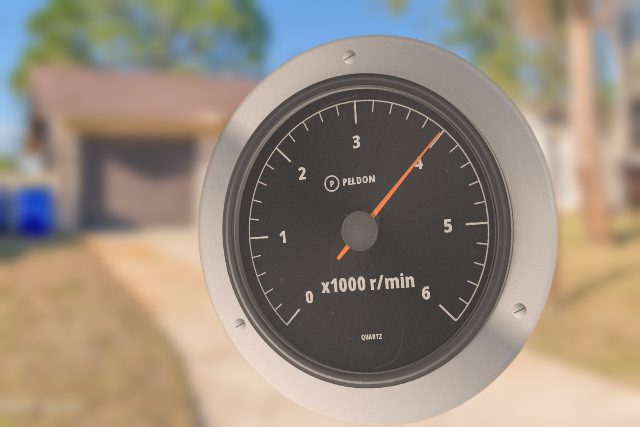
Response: 4000 (rpm)
